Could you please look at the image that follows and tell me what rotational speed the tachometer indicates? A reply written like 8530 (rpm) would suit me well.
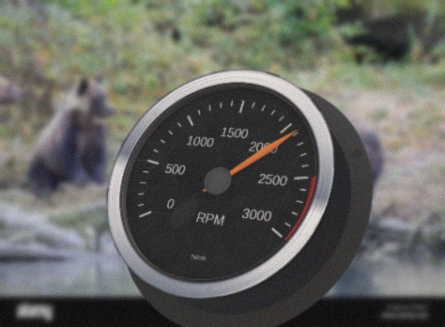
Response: 2100 (rpm)
